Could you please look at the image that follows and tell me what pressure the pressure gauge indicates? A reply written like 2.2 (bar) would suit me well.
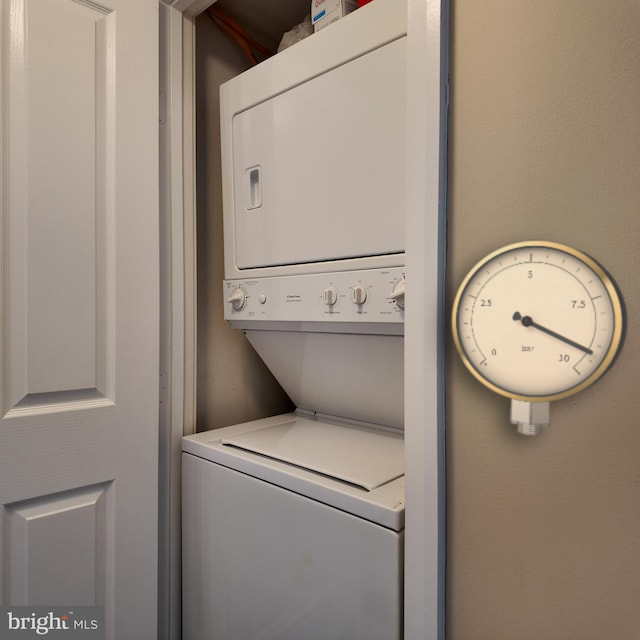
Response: 9.25 (bar)
